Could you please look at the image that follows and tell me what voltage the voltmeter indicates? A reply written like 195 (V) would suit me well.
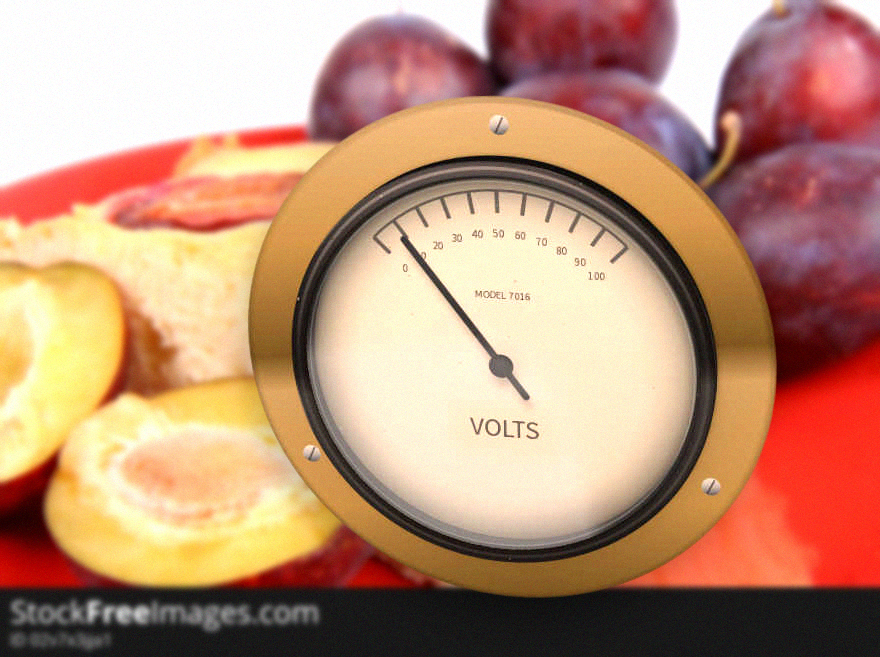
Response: 10 (V)
